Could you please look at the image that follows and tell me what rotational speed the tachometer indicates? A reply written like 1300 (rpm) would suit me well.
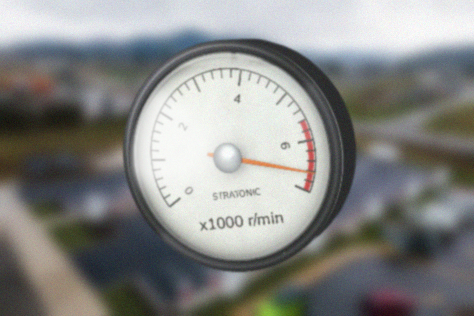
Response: 6600 (rpm)
